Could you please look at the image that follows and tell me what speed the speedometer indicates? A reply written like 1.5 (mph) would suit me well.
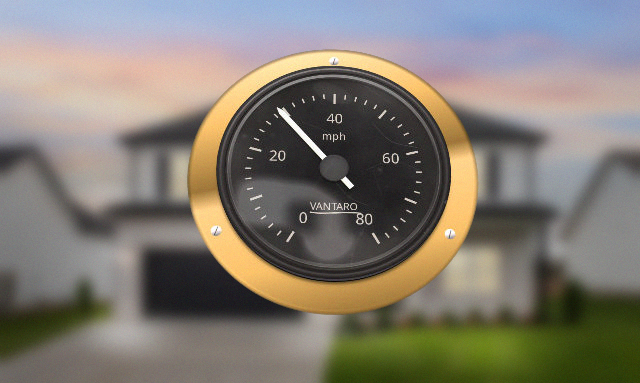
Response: 29 (mph)
